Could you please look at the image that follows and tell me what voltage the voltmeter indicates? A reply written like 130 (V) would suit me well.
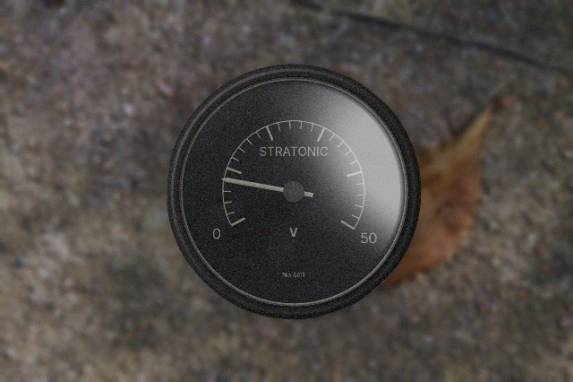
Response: 8 (V)
